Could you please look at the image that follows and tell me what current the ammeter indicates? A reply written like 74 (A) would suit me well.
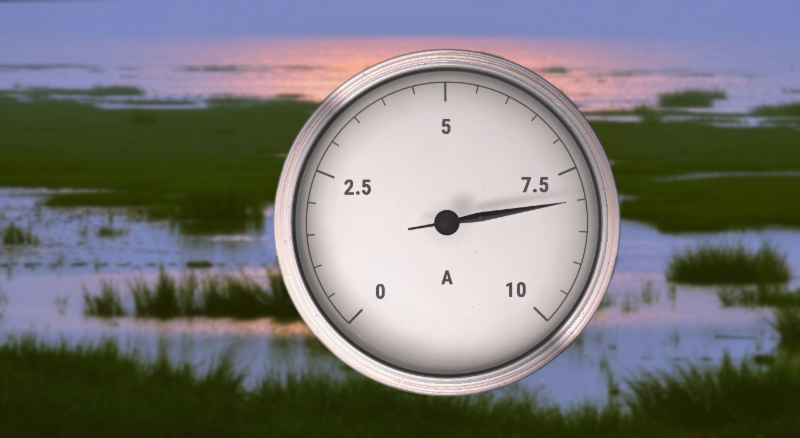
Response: 8 (A)
